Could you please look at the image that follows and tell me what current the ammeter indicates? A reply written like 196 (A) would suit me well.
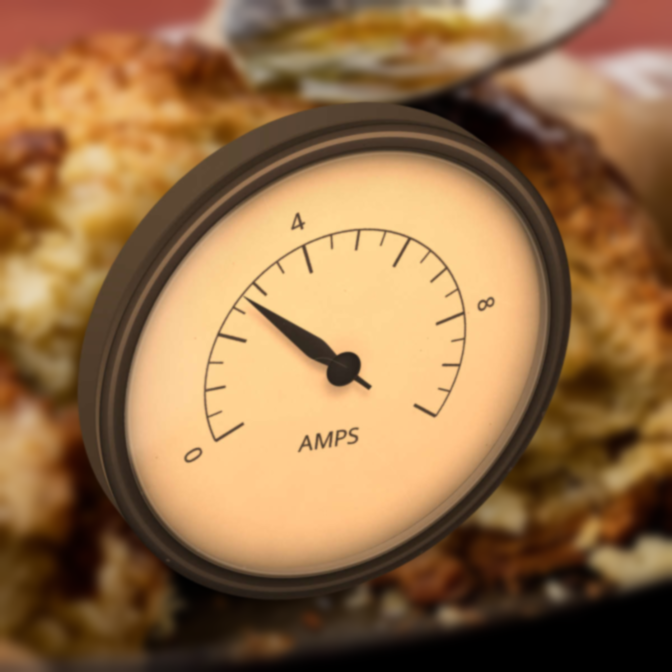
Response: 2.75 (A)
